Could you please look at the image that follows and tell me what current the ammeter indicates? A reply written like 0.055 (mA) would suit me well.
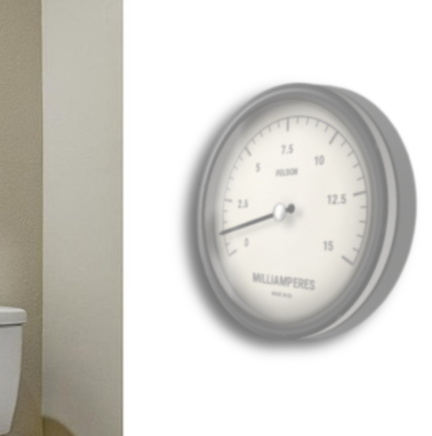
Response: 1 (mA)
